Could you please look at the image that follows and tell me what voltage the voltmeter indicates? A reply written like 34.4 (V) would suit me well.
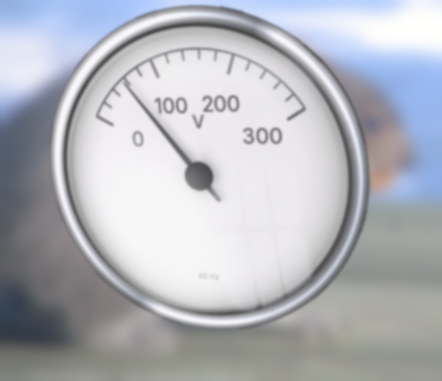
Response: 60 (V)
